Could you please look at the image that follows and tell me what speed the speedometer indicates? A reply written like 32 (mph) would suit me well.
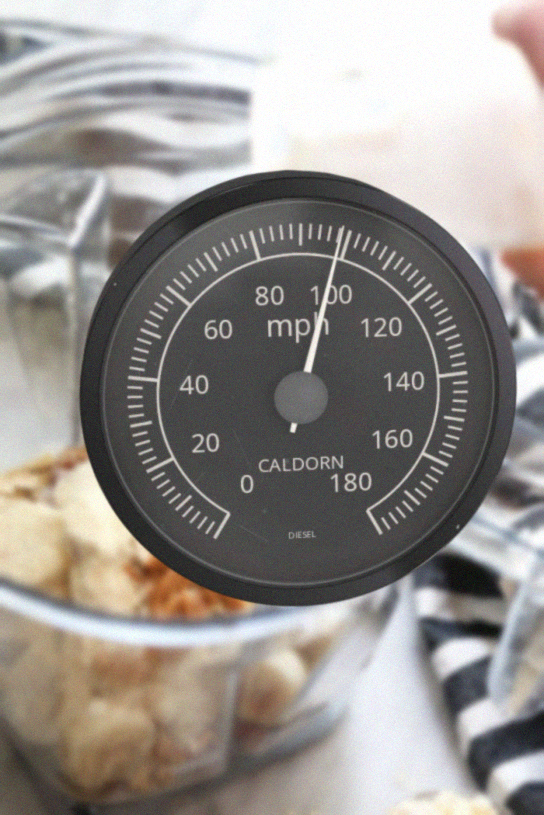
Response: 98 (mph)
